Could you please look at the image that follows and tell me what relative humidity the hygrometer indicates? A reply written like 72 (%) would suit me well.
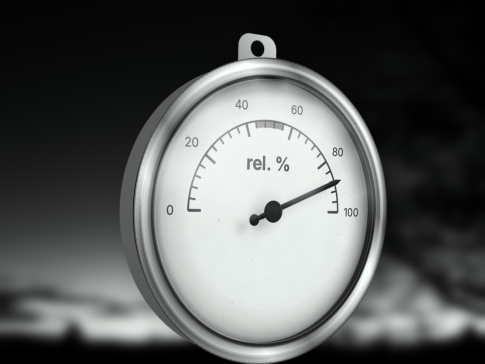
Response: 88 (%)
